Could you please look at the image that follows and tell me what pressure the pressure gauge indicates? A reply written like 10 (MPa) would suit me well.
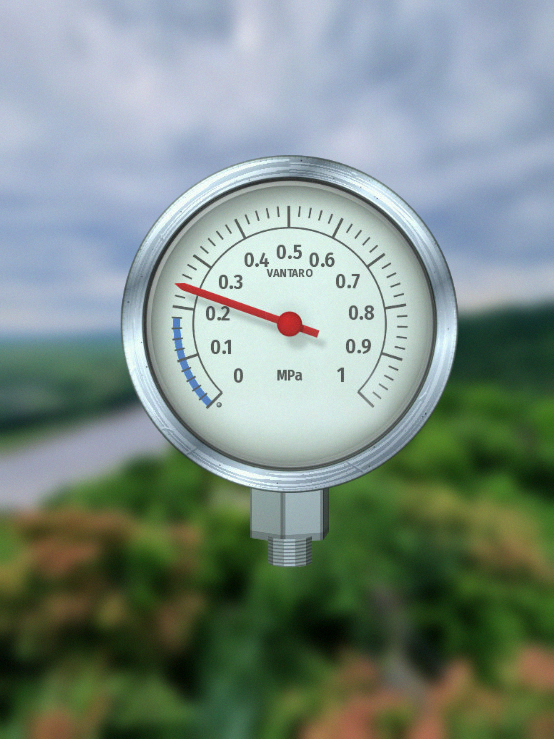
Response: 0.24 (MPa)
